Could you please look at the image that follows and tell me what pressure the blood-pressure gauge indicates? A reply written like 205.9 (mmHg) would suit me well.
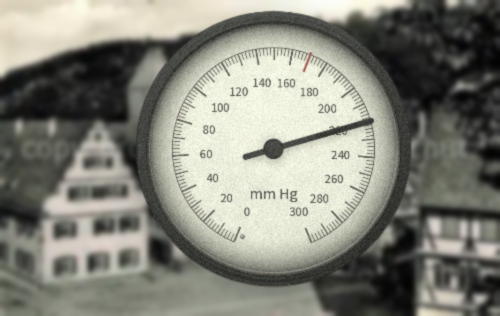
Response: 220 (mmHg)
